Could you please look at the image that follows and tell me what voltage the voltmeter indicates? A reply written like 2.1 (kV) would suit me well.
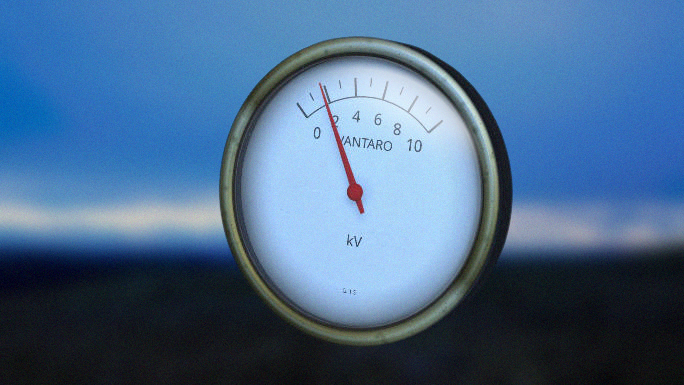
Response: 2 (kV)
